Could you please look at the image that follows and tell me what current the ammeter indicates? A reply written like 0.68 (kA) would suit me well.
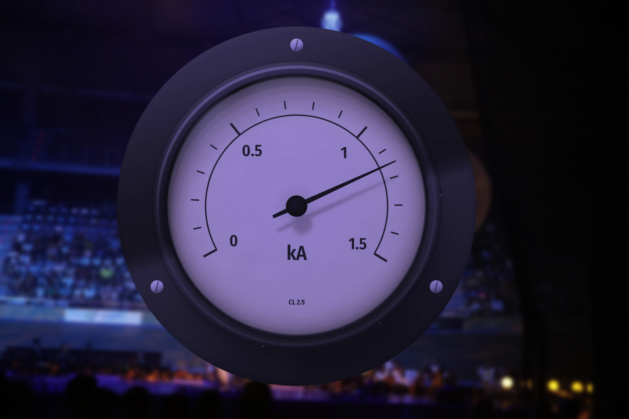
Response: 1.15 (kA)
